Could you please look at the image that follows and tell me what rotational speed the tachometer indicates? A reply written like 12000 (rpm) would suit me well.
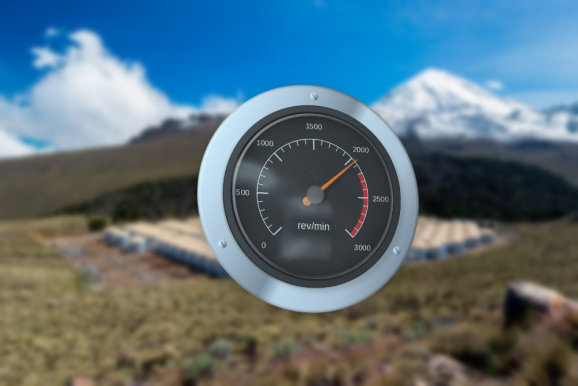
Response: 2050 (rpm)
